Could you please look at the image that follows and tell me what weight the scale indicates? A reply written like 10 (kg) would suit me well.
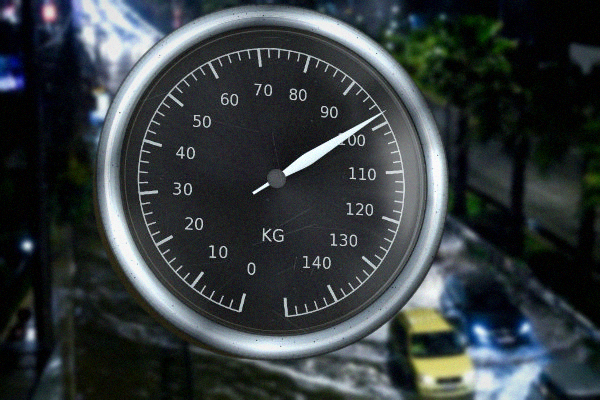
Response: 98 (kg)
